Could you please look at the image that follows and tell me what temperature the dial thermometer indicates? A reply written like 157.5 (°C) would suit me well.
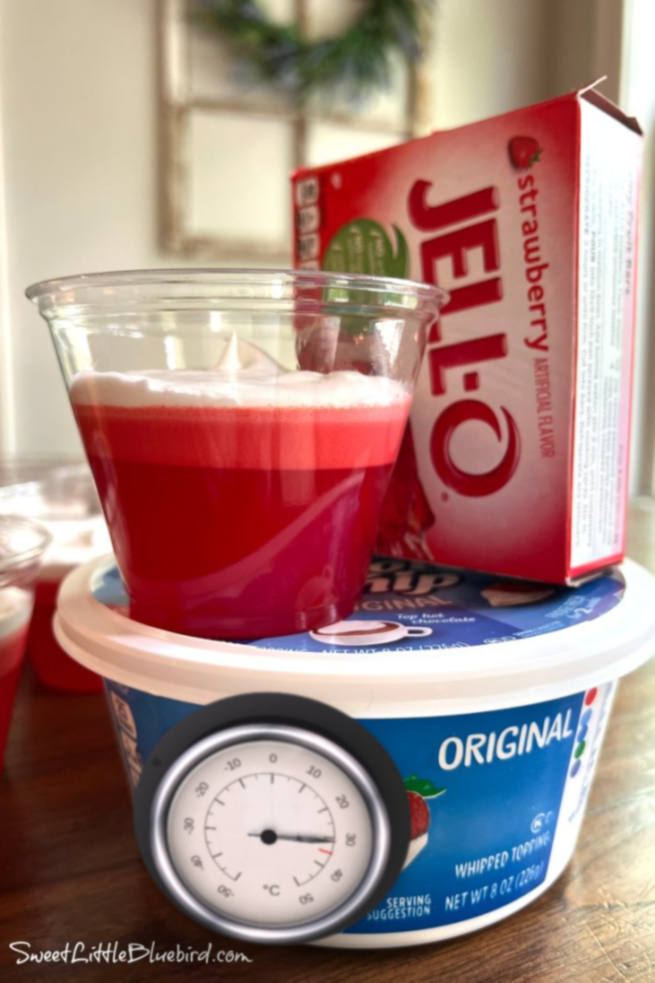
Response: 30 (°C)
